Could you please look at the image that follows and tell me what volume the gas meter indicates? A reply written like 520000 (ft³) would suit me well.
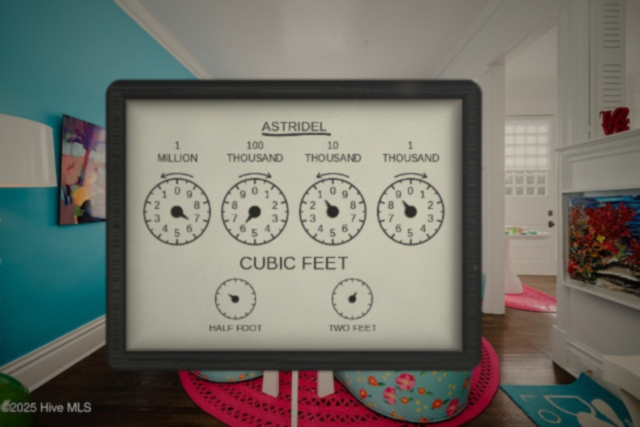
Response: 660900 (ft³)
